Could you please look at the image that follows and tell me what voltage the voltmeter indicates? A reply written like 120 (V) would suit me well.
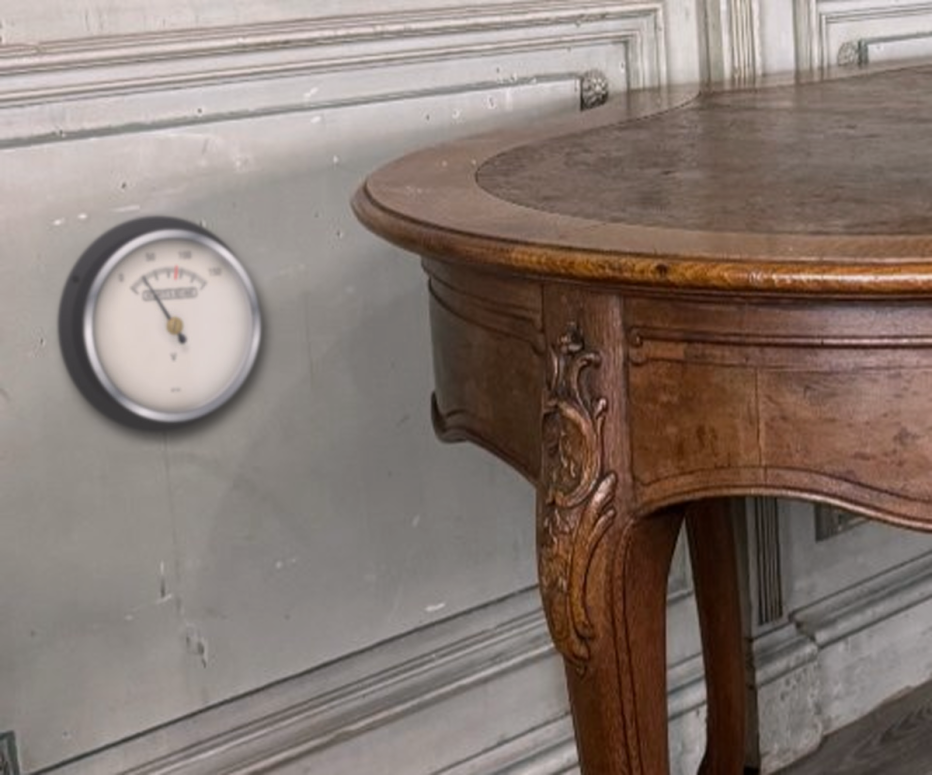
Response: 25 (V)
